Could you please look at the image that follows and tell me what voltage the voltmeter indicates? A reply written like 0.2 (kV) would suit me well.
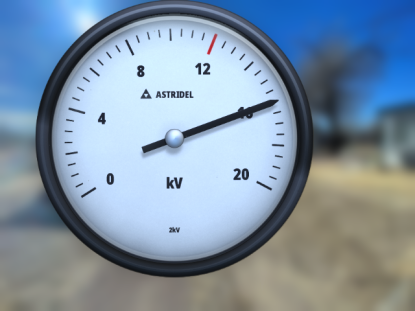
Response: 16 (kV)
